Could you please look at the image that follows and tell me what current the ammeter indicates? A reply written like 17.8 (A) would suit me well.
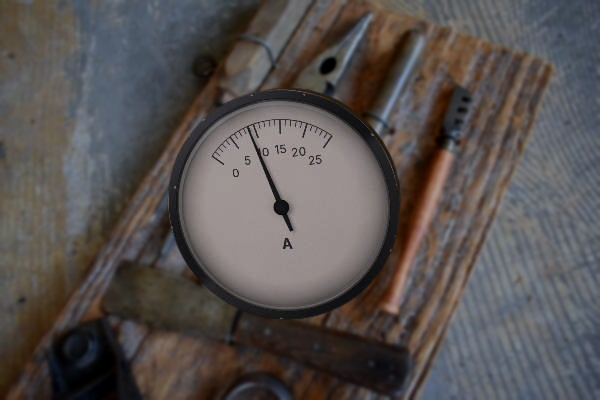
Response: 9 (A)
